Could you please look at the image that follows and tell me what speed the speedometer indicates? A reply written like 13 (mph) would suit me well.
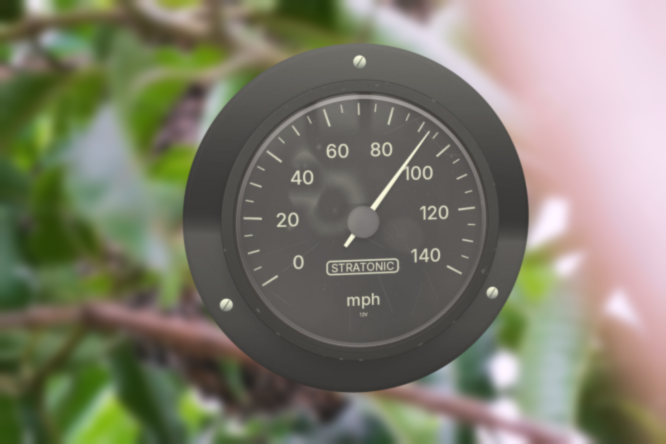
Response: 92.5 (mph)
